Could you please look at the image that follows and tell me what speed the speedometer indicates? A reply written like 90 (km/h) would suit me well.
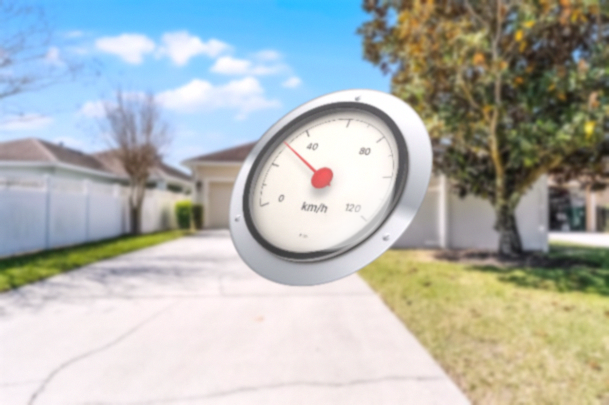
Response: 30 (km/h)
